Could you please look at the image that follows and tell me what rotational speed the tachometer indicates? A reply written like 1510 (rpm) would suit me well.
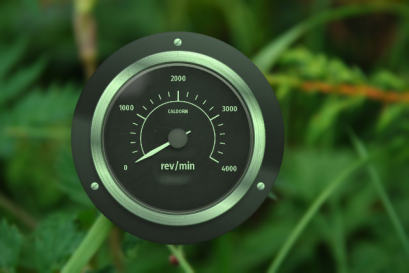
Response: 0 (rpm)
